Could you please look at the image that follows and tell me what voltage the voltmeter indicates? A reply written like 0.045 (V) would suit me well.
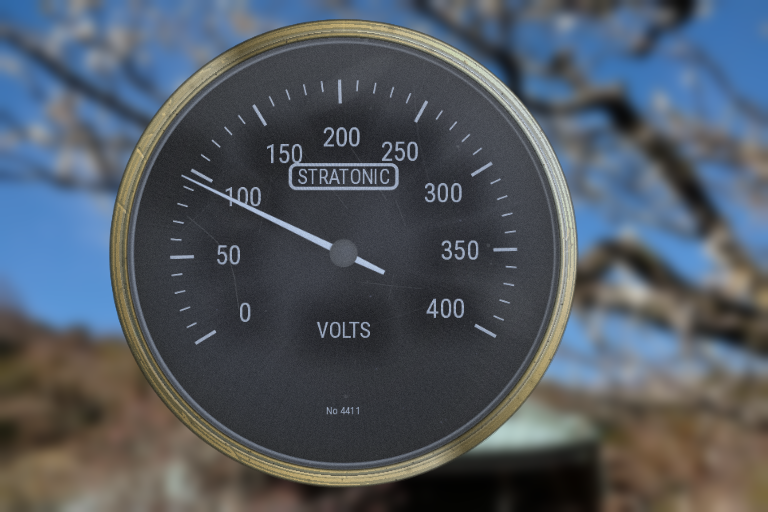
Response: 95 (V)
